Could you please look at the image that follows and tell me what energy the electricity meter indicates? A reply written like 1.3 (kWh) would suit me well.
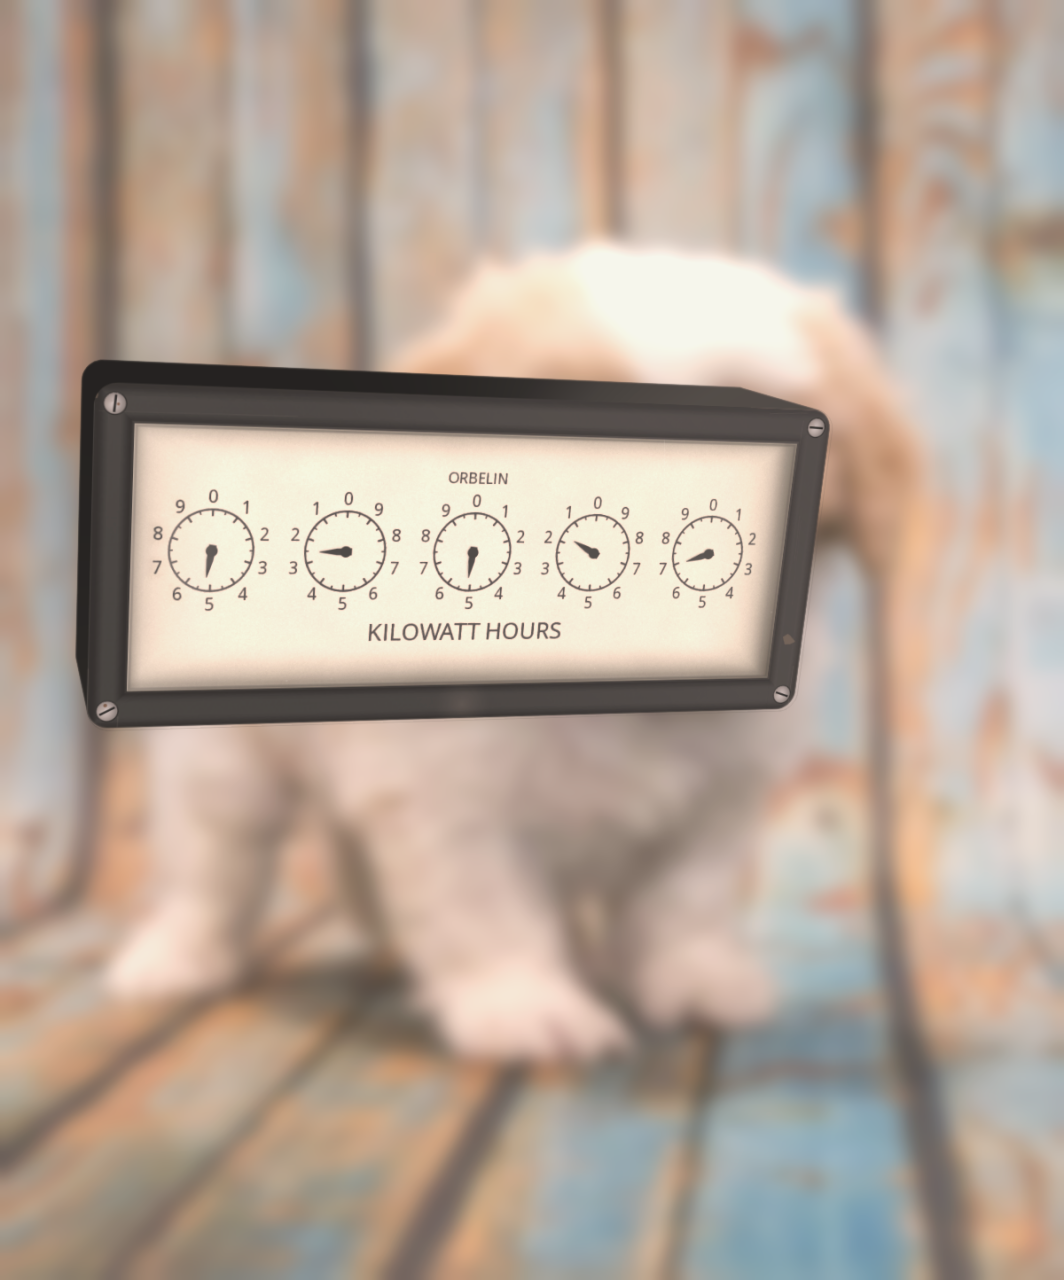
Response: 52517 (kWh)
